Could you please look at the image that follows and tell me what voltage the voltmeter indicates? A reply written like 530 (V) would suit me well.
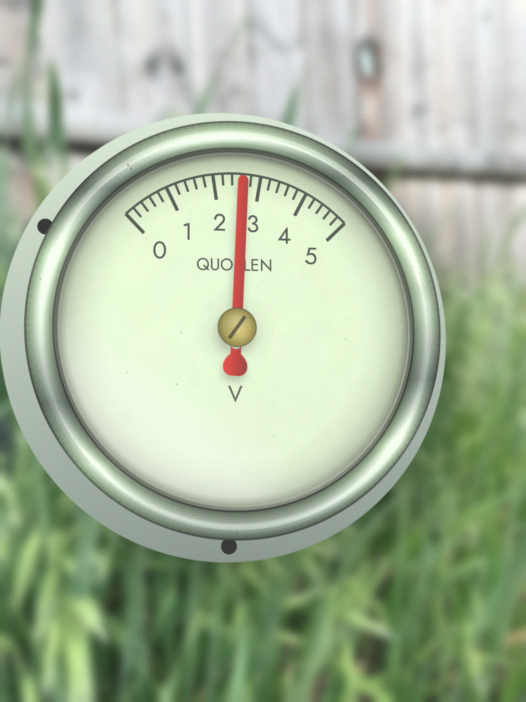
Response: 2.6 (V)
